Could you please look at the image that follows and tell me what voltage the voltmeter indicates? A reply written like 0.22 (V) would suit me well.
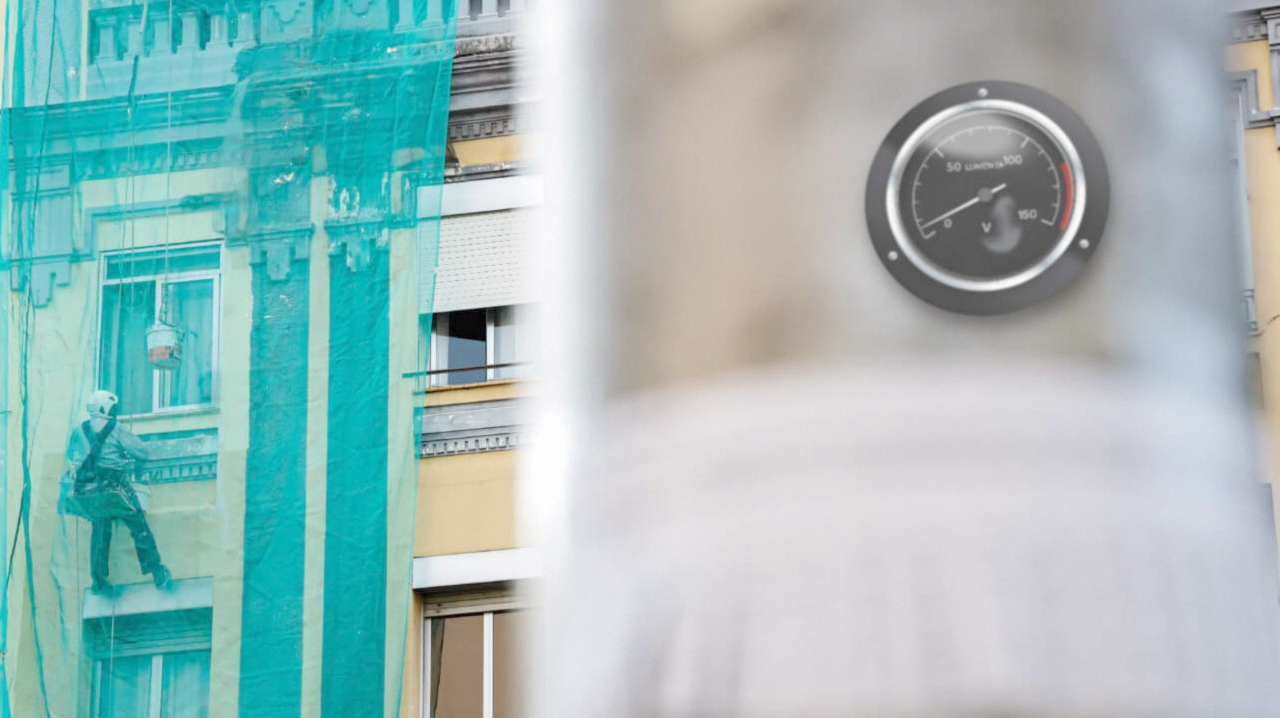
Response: 5 (V)
